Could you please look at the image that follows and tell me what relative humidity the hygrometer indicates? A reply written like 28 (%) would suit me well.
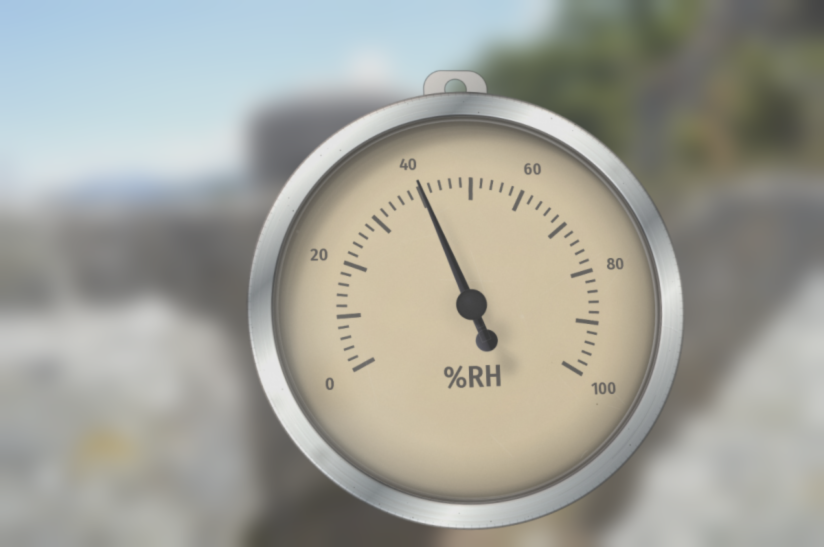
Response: 40 (%)
